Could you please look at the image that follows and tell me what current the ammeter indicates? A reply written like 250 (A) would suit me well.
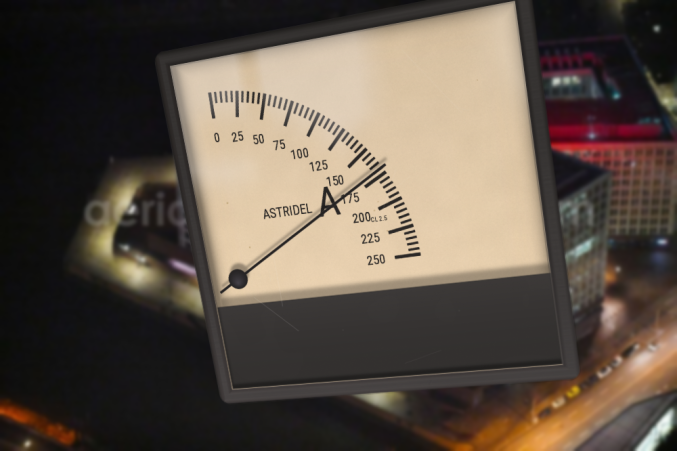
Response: 170 (A)
